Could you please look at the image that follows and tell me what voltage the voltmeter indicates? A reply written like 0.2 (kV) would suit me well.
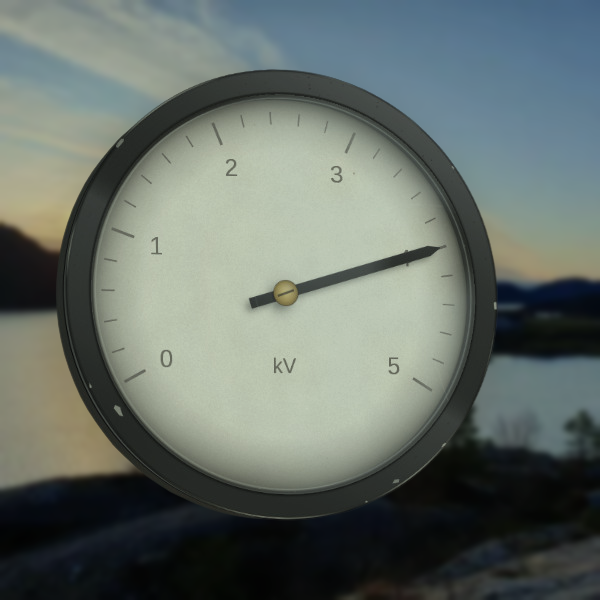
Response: 4 (kV)
